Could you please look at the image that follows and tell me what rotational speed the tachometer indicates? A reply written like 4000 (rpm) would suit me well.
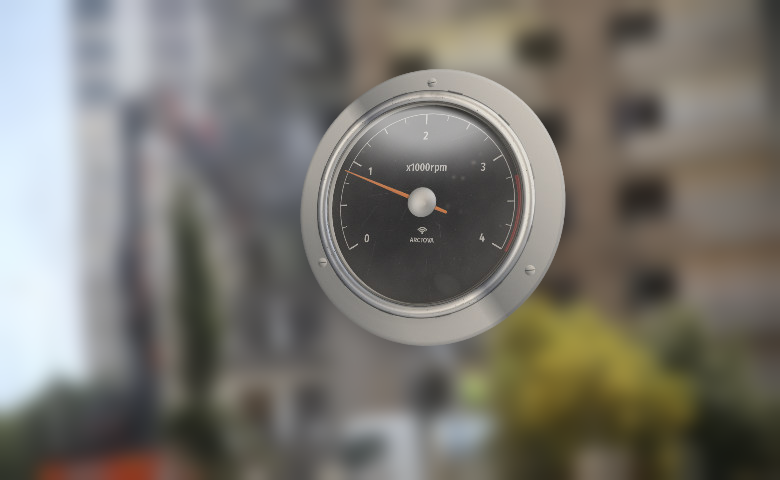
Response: 875 (rpm)
